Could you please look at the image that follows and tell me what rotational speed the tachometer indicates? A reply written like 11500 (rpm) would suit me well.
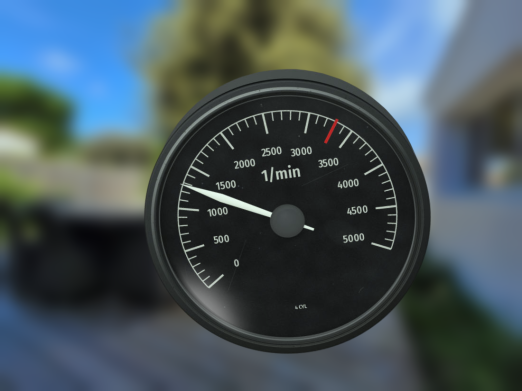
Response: 1300 (rpm)
